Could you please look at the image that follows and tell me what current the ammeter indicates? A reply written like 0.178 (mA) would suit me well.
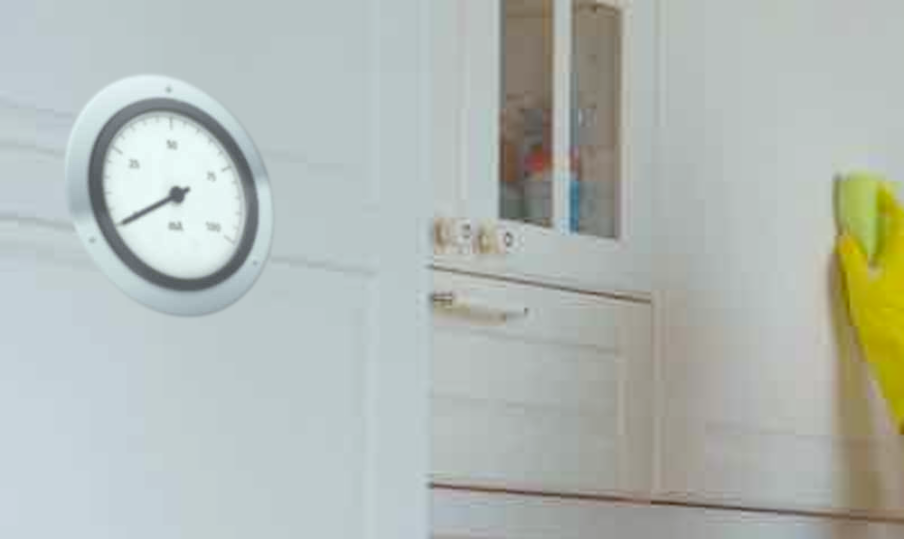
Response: 0 (mA)
